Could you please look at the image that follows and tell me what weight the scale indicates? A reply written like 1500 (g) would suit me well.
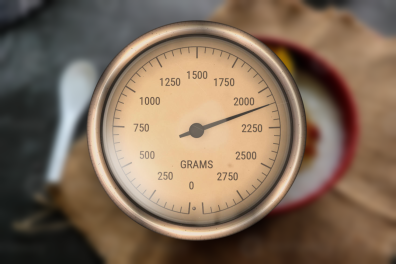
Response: 2100 (g)
